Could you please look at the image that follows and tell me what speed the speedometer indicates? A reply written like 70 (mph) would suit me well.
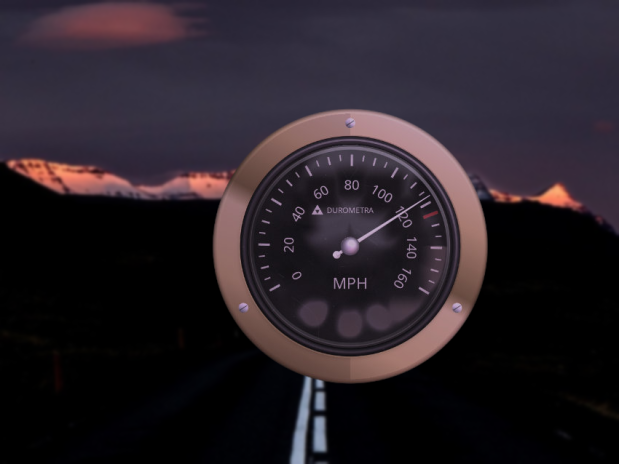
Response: 117.5 (mph)
